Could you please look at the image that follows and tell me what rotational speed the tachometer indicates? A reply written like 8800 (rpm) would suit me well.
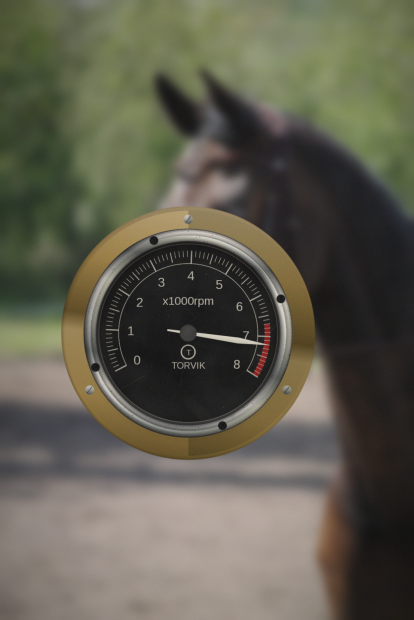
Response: 7200 (rpm)
